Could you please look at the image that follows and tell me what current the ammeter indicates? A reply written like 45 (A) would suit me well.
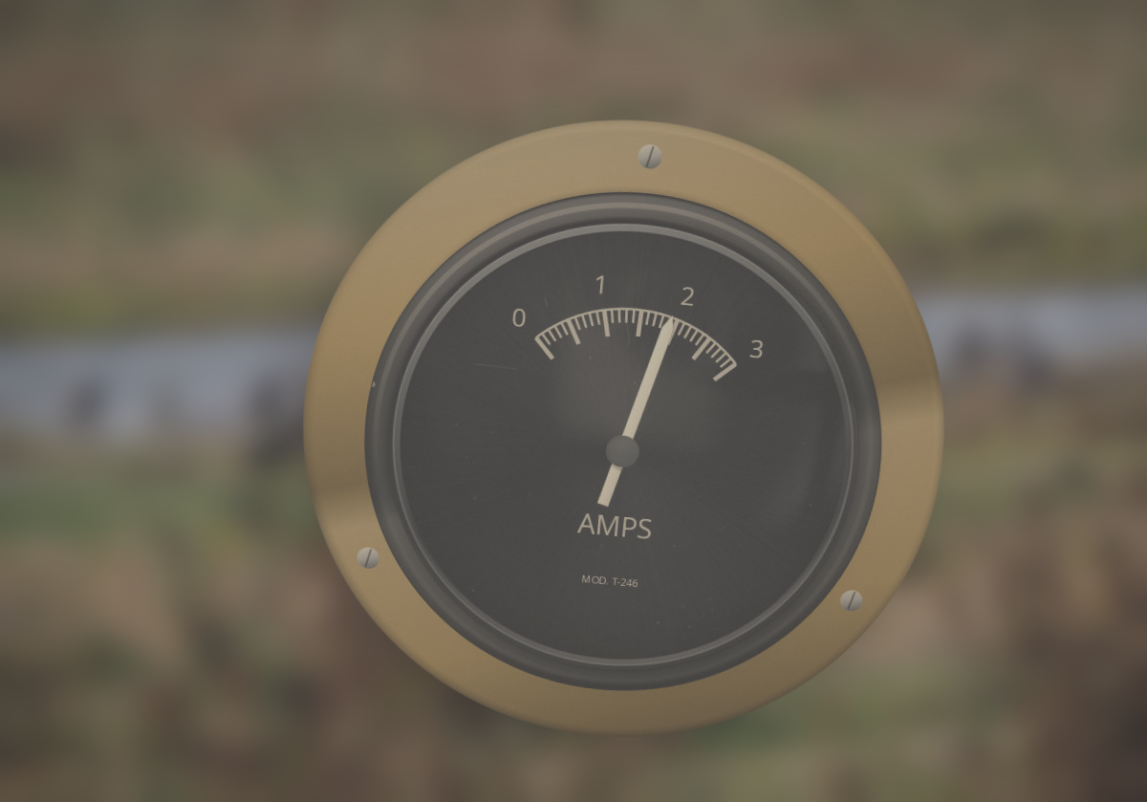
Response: 1.9 (A)
